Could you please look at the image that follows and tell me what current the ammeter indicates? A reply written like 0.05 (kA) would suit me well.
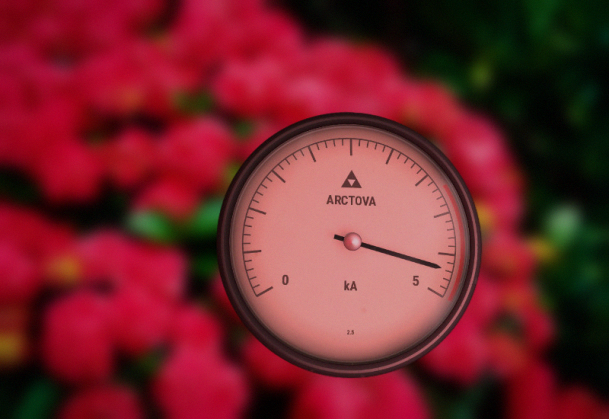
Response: 4.7 (kA)
